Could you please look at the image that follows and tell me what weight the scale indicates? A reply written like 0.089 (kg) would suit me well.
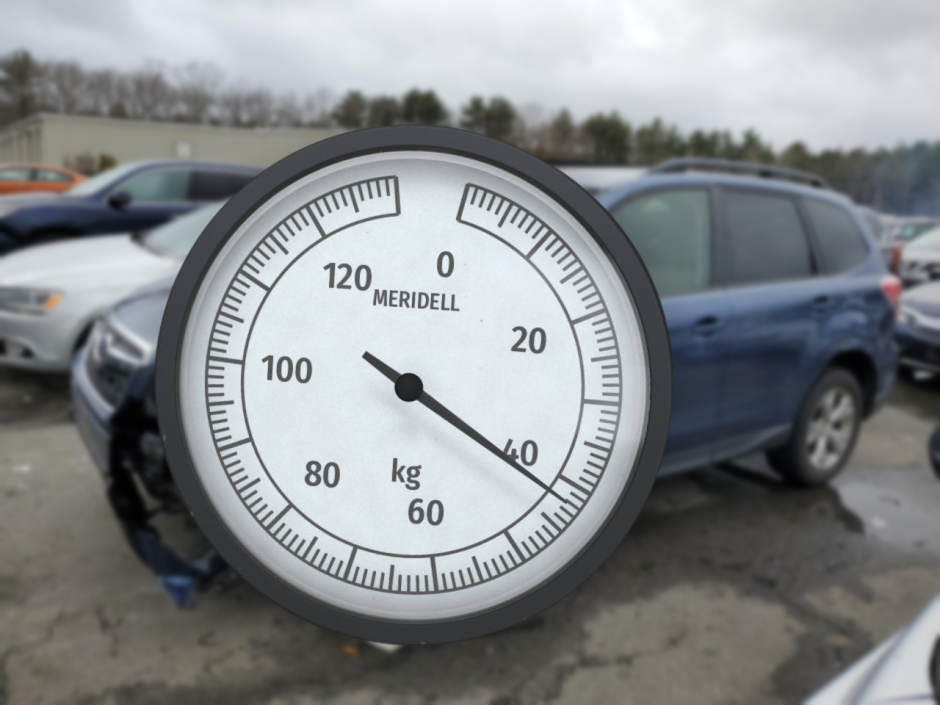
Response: 42 (kg)
